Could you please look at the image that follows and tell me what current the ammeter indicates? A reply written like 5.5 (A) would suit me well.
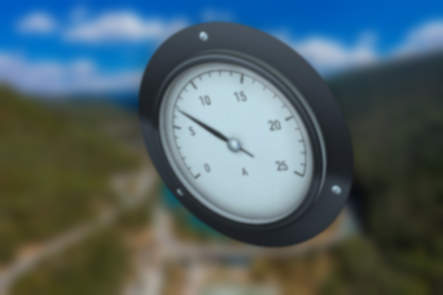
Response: 7 (A)
